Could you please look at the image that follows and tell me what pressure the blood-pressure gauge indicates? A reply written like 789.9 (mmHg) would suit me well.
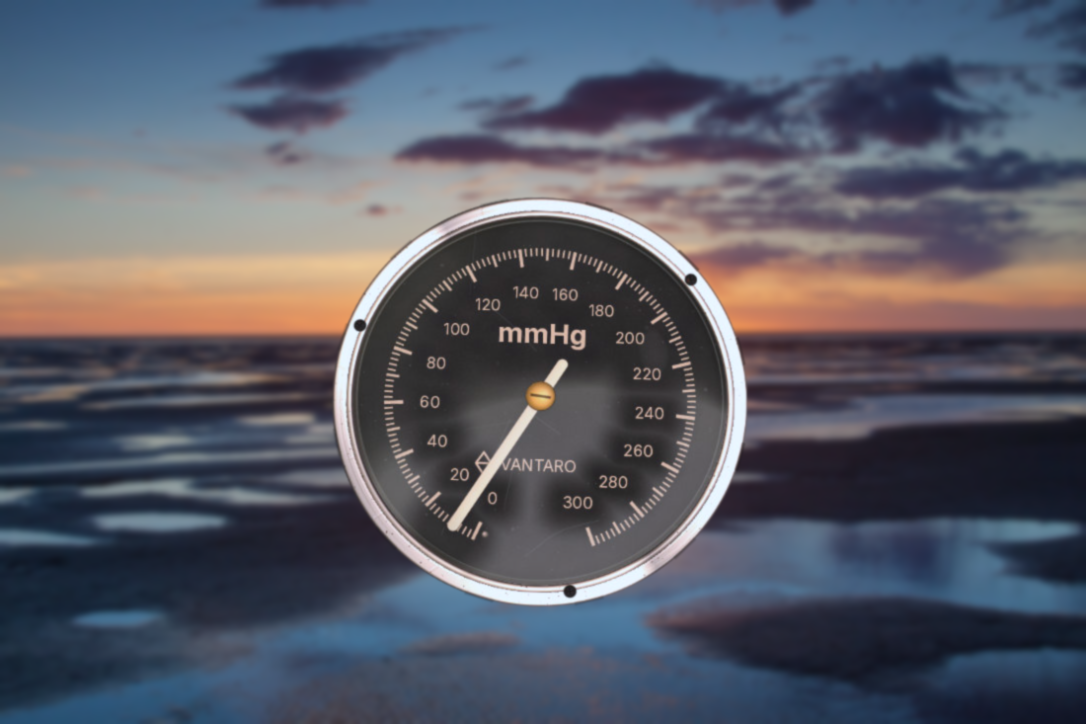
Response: 8 (mmHg)
